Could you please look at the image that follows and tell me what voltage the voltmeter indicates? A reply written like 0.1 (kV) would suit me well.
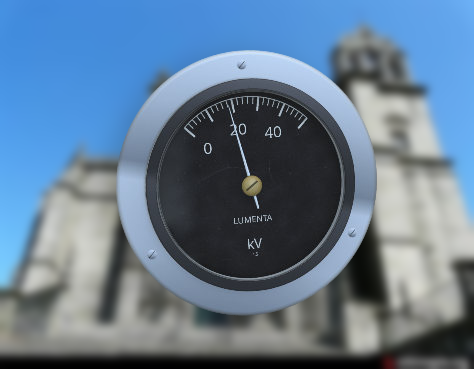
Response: 18 (kV)
